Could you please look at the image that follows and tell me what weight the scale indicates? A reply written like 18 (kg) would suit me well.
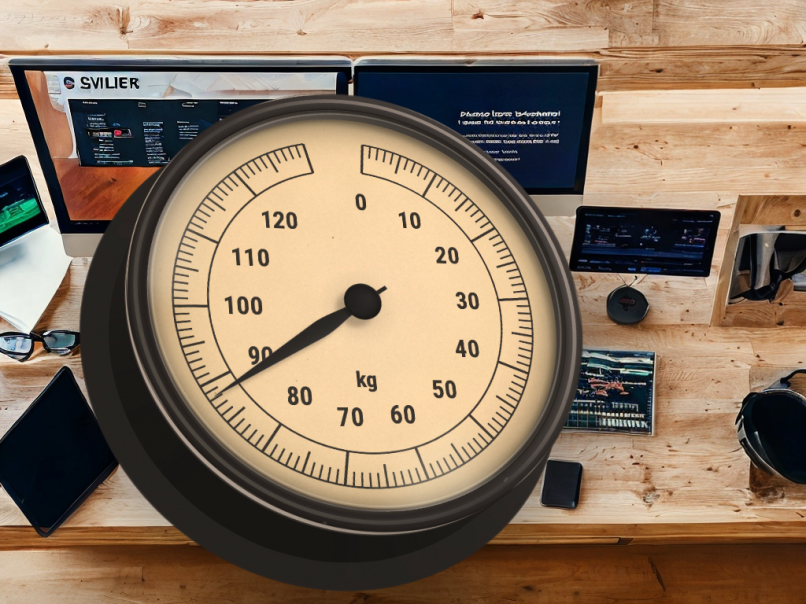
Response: 88 (kg)
